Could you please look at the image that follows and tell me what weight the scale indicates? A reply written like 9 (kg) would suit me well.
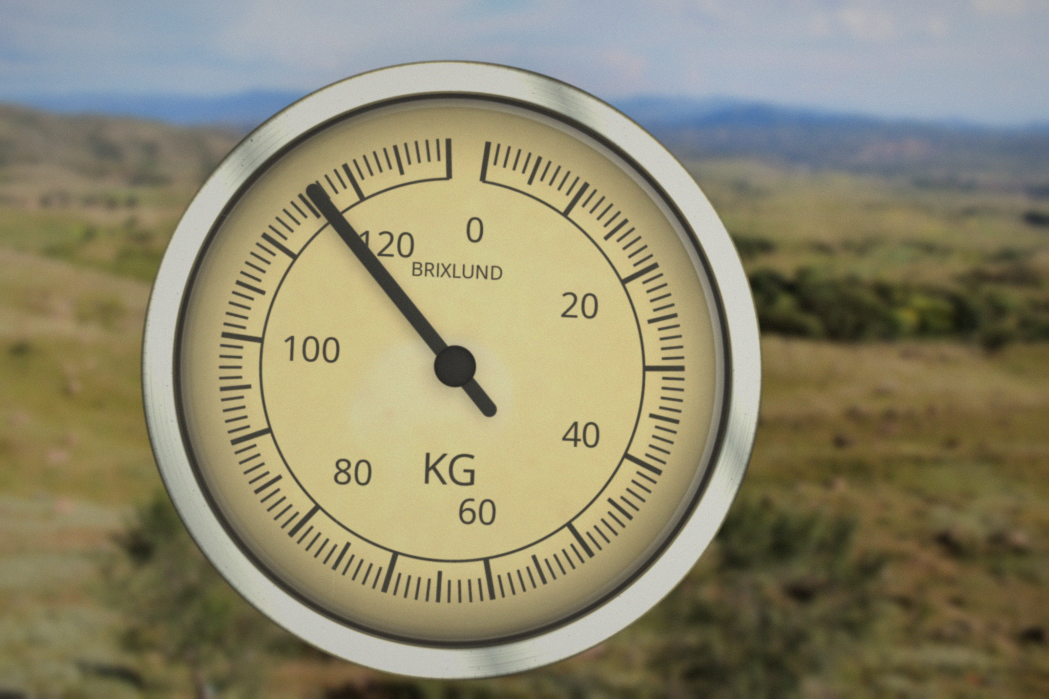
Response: 116 (kg)
